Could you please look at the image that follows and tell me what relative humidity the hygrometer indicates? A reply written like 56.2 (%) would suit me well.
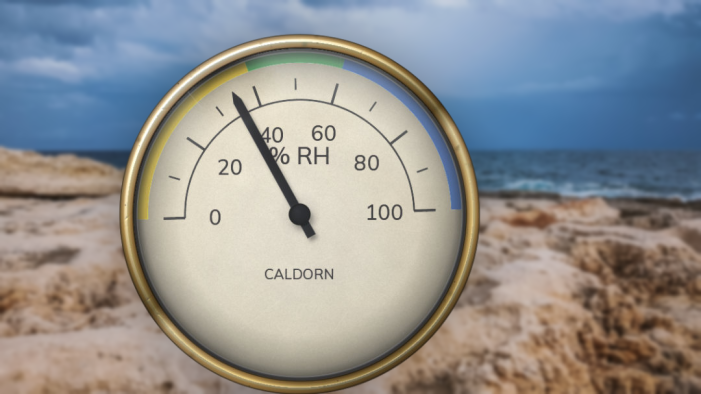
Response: 35 (%)
